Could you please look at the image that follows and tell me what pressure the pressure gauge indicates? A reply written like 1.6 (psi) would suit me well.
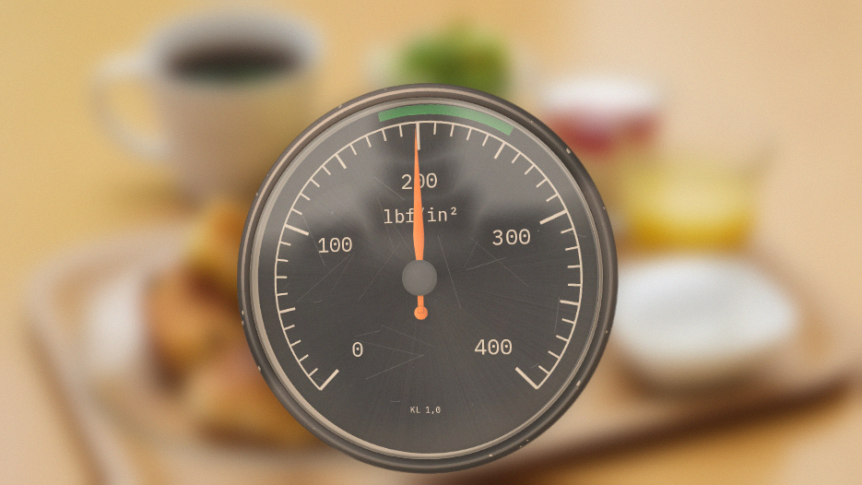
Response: 200 (psi)
